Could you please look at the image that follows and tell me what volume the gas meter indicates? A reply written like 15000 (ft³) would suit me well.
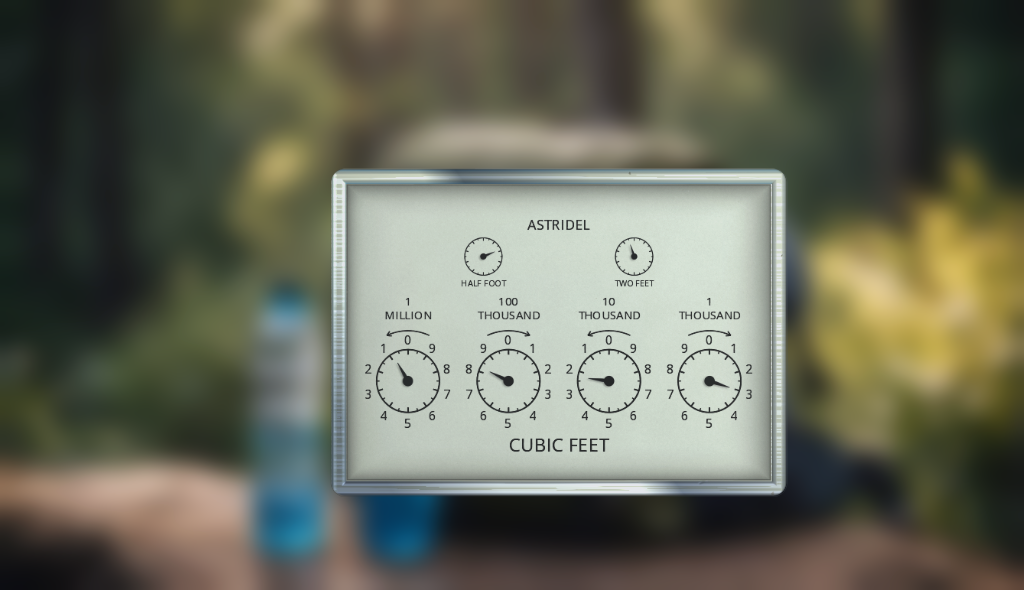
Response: 82300 (ft³)
